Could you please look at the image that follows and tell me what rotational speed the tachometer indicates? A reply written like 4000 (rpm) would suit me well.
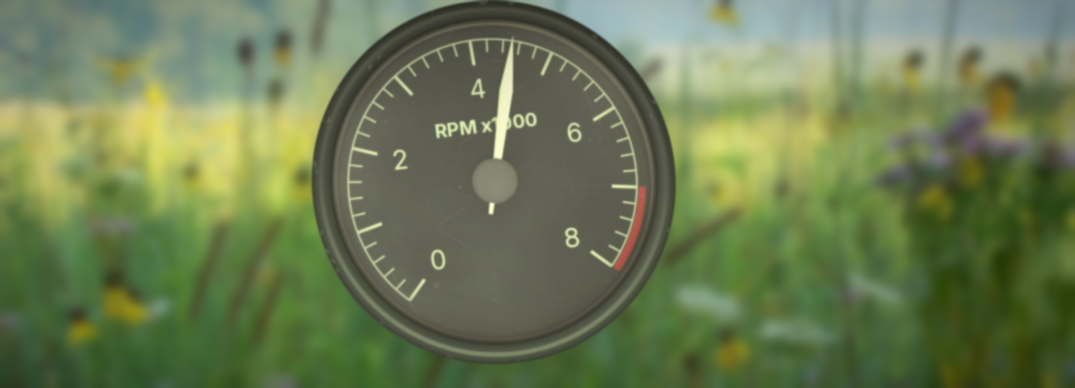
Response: 4500 (rpm)
